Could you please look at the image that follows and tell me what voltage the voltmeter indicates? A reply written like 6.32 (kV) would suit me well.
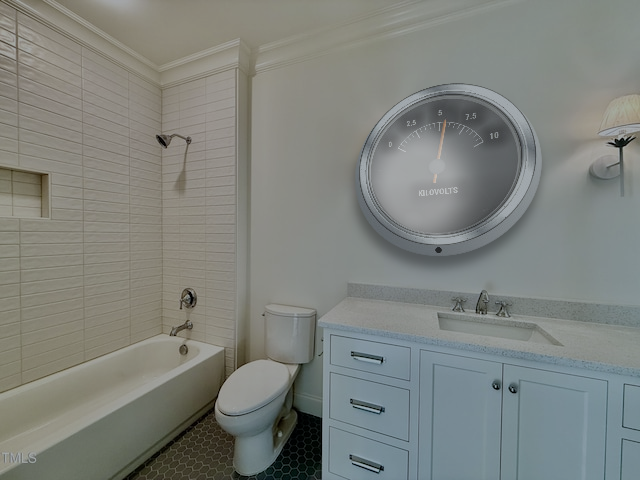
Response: 5.5 (kV)
